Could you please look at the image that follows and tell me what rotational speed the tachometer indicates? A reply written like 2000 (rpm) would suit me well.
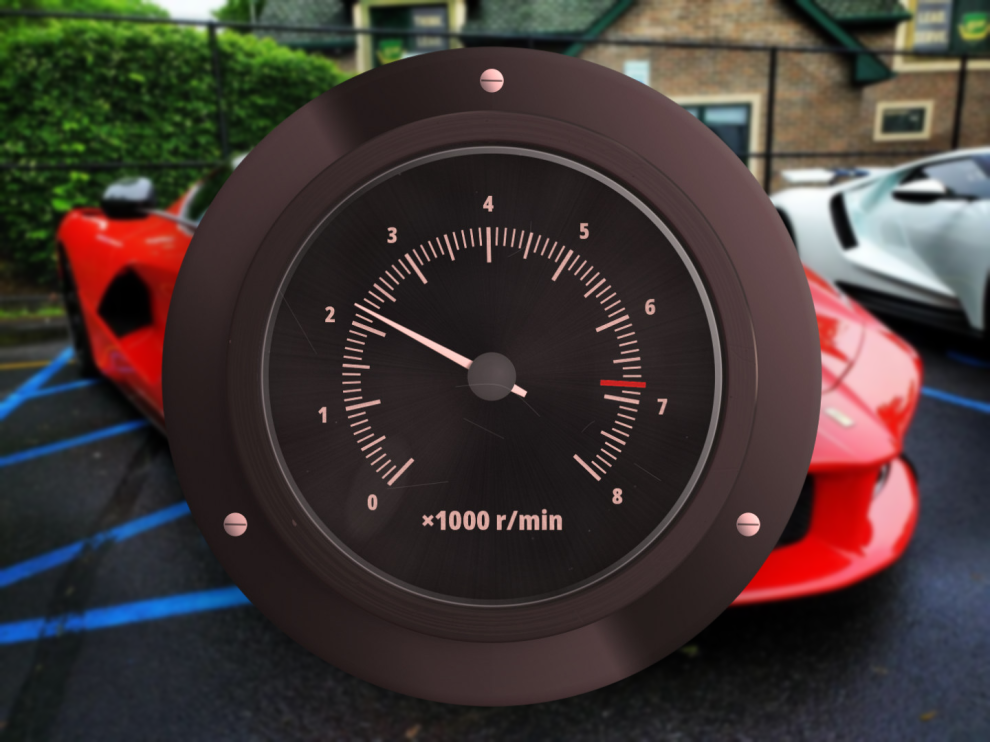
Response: 2200 (rpm)
